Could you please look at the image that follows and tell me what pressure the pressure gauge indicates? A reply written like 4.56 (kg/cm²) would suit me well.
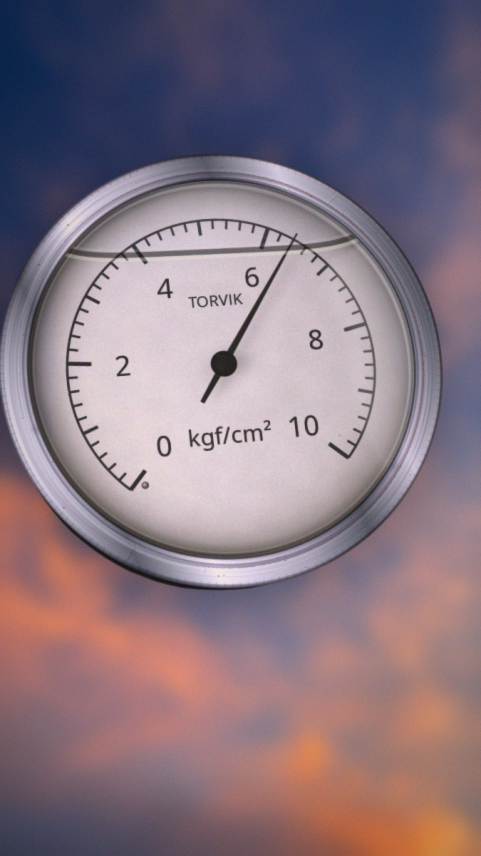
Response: 6.4 (kg/cm²)
